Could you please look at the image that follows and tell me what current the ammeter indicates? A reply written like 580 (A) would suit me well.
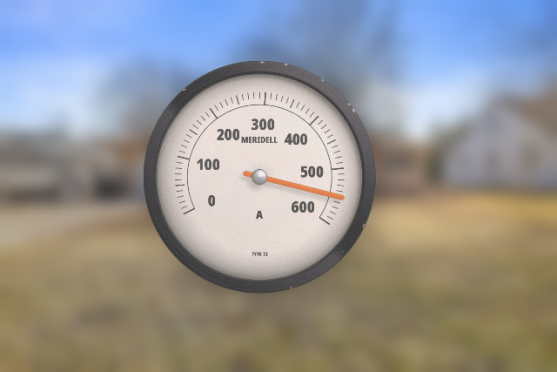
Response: 550 (A)
